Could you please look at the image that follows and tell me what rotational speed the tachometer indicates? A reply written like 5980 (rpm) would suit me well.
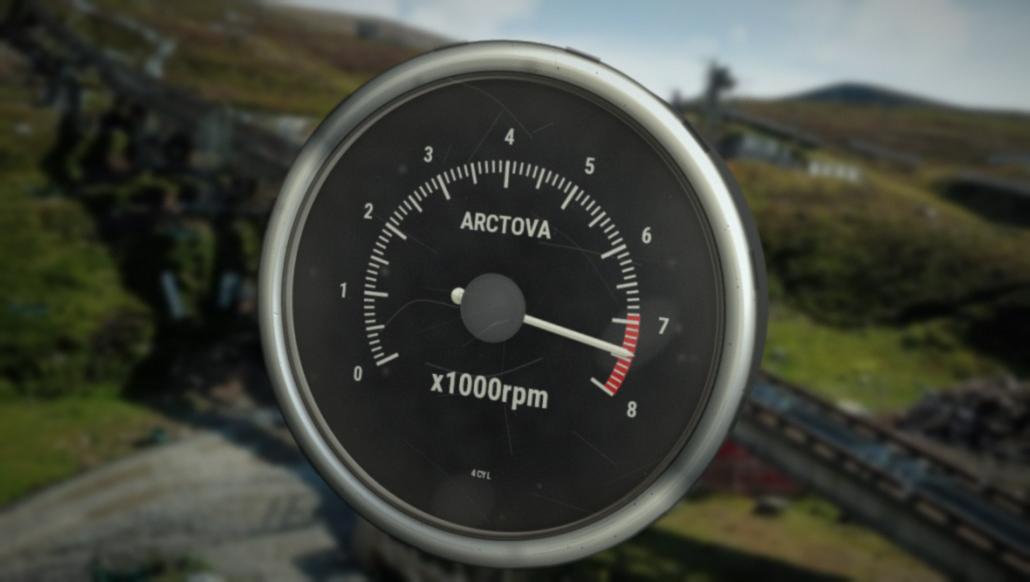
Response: 7400 (rpm)
